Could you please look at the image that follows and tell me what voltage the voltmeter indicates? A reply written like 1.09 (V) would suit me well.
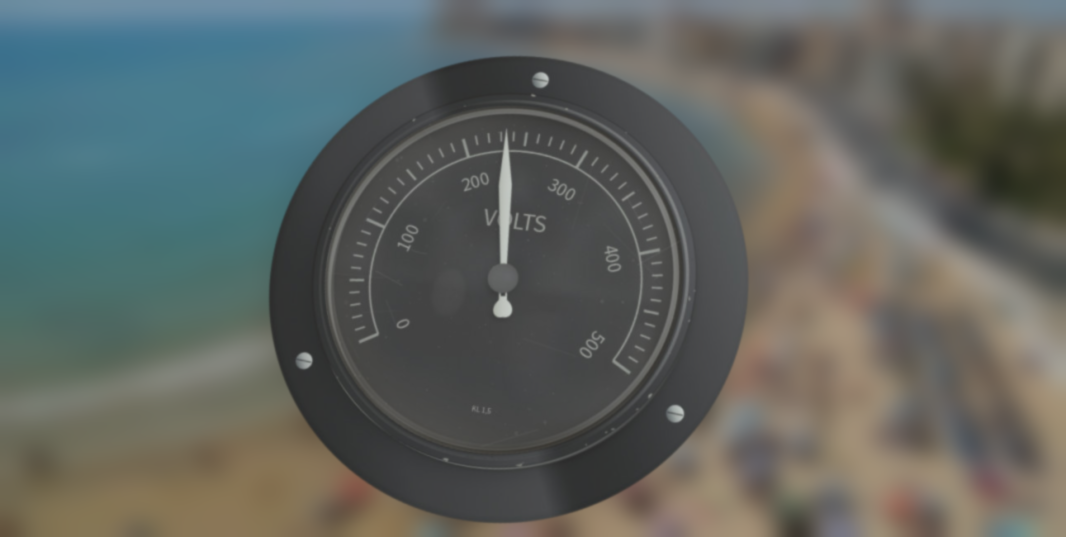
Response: 235 (V)
